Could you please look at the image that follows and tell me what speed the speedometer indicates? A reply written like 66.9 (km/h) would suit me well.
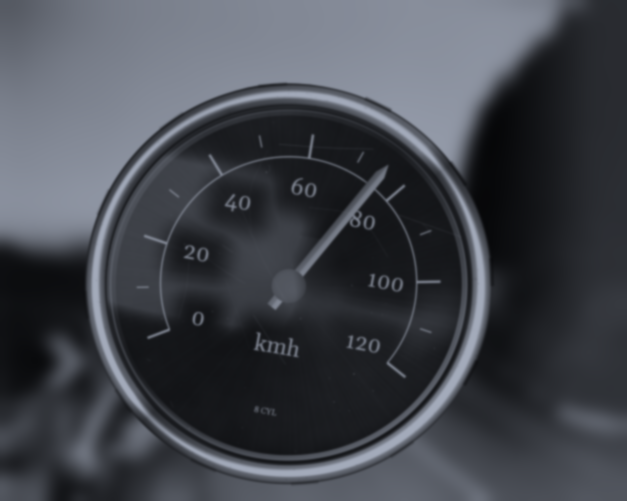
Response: 75 (km/h)
